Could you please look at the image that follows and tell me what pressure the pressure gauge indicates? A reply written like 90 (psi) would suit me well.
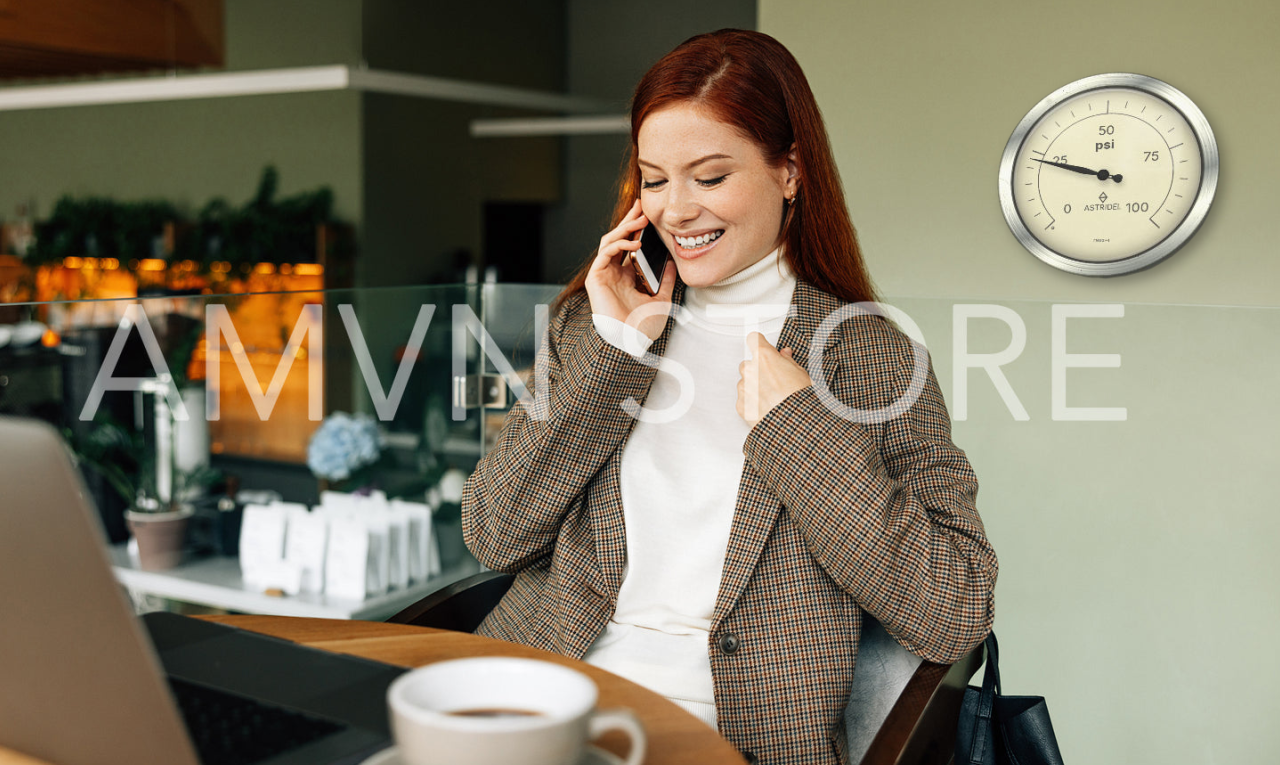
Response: 22.5 (psi)
